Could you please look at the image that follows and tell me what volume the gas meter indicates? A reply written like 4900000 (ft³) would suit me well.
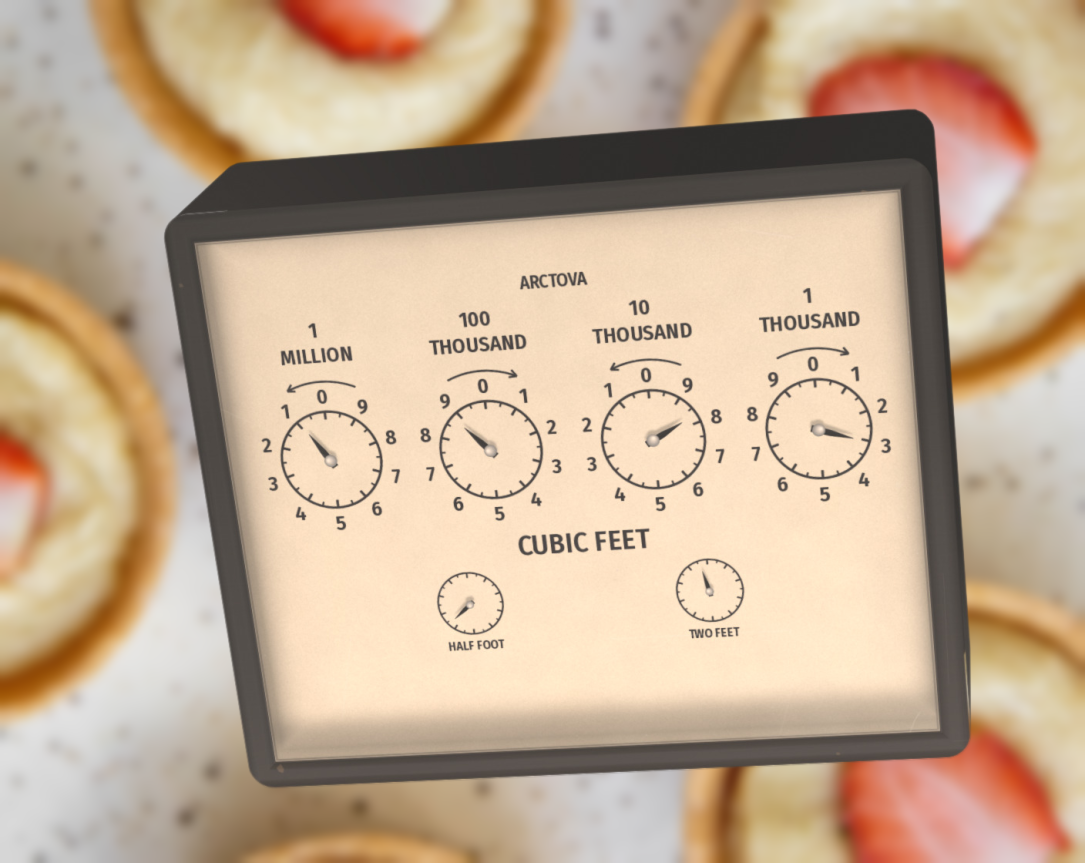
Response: 88300 (ft³)
